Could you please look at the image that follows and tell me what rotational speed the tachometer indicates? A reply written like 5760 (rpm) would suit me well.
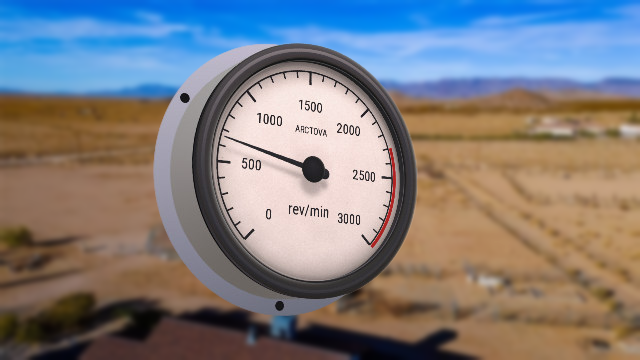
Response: 650 (rpm)
